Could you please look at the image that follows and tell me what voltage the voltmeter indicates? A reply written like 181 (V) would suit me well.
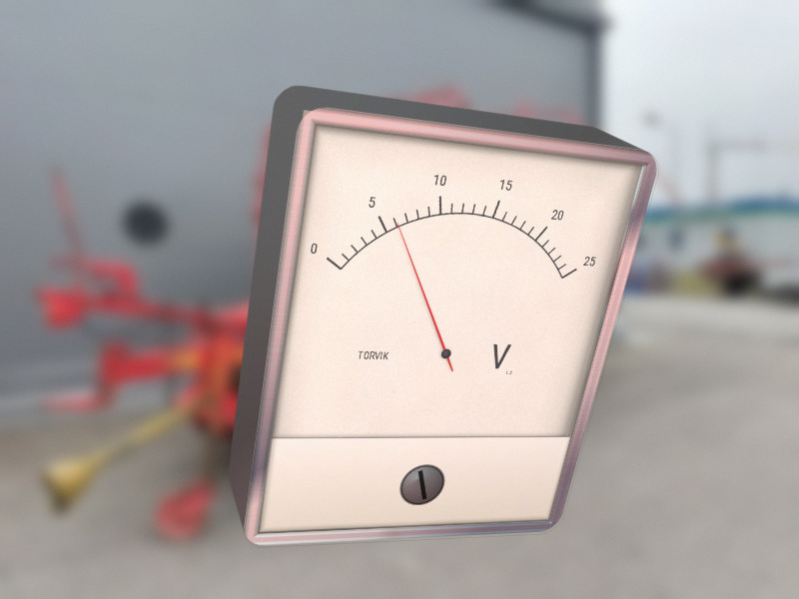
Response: 6 (V)
